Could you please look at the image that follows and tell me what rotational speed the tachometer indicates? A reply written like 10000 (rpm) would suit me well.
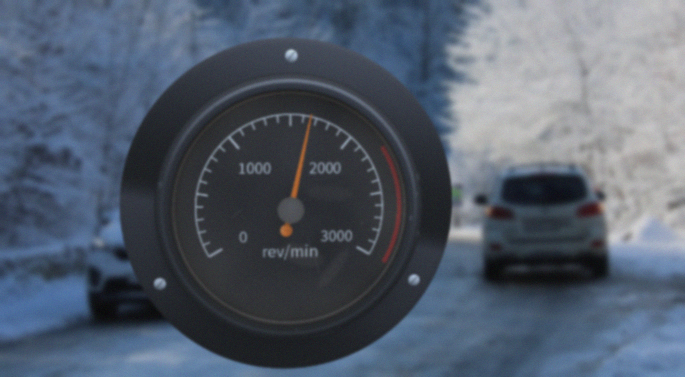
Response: 1650 (rpm)
